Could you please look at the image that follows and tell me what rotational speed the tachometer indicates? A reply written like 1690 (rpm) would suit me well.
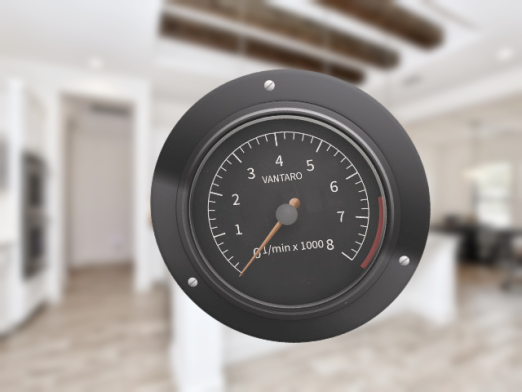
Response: 0 (rpm)
